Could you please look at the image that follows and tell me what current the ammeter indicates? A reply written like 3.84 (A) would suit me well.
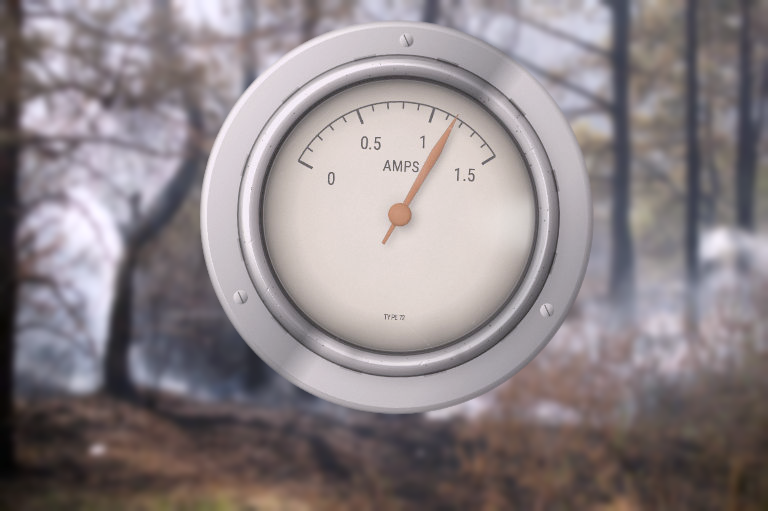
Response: 1.15 (A)
